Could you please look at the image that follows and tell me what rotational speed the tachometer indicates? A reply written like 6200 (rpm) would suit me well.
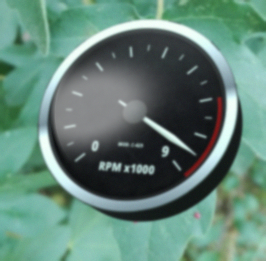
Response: 8500 (rpm)
